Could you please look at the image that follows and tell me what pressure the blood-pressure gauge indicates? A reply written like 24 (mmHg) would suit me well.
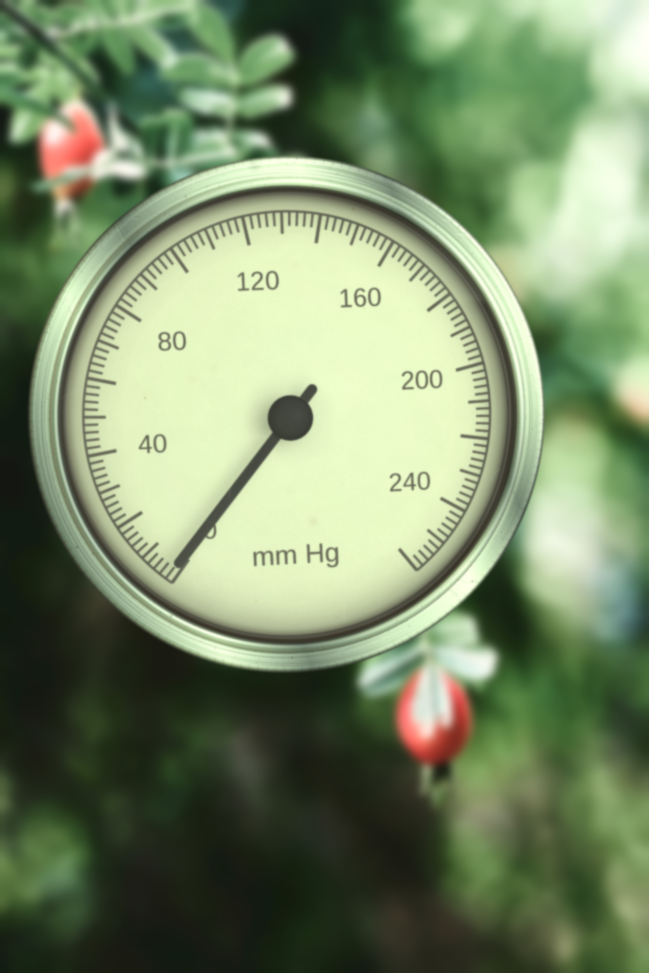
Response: 2 (mmHg)
